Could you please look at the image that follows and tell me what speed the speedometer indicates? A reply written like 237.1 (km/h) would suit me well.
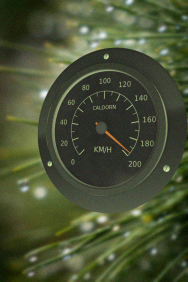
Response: 195 (km/h)
